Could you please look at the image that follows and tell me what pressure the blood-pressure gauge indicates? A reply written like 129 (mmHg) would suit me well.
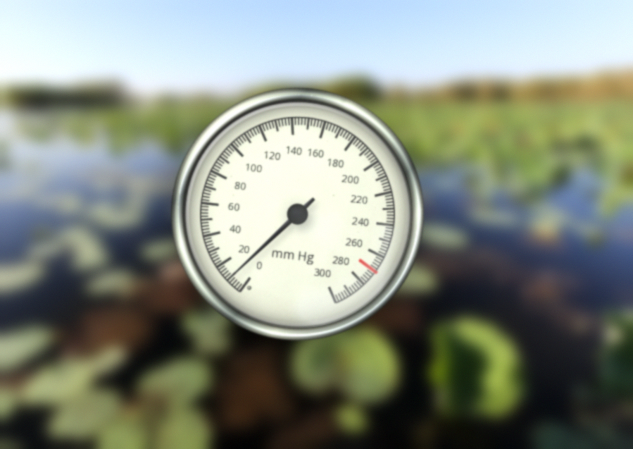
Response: 10 (mmHg)
